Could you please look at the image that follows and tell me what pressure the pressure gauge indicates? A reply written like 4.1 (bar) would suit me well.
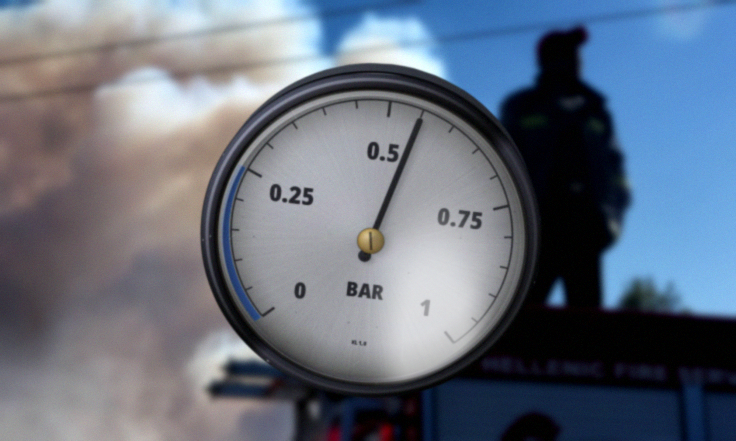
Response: 0.55 (bar)
